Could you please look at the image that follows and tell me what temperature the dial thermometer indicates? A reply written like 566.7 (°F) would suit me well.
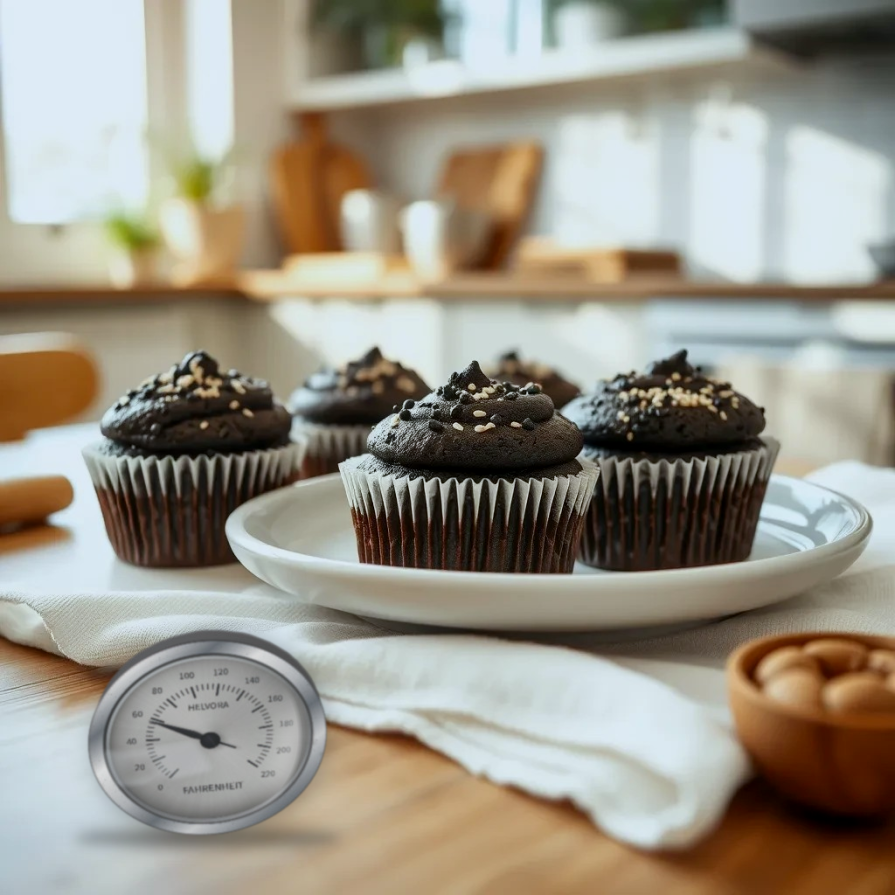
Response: 60 (°F)
